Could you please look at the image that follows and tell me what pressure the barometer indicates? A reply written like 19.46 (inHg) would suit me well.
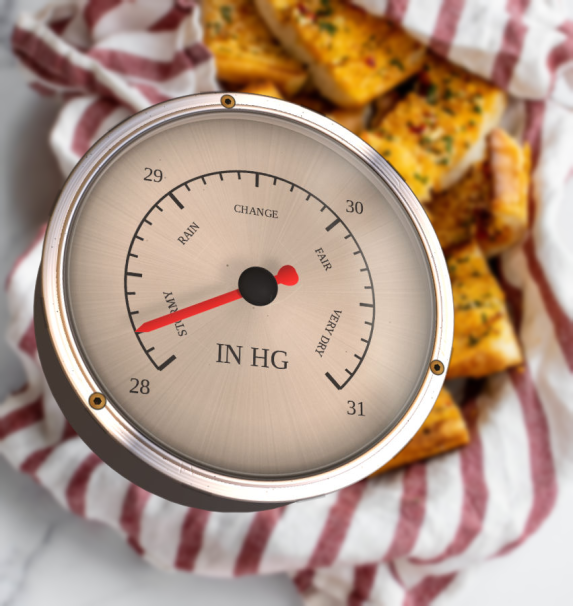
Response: 28.2 (inHg)
